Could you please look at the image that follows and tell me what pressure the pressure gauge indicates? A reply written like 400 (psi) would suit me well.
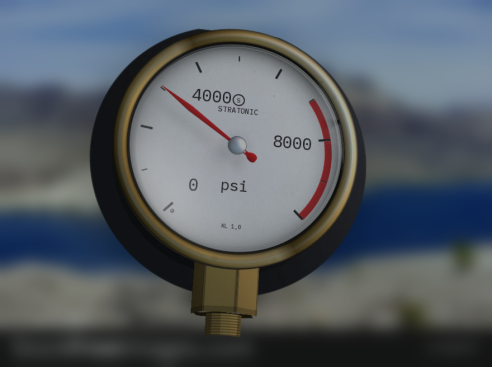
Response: 3000 (psi)
